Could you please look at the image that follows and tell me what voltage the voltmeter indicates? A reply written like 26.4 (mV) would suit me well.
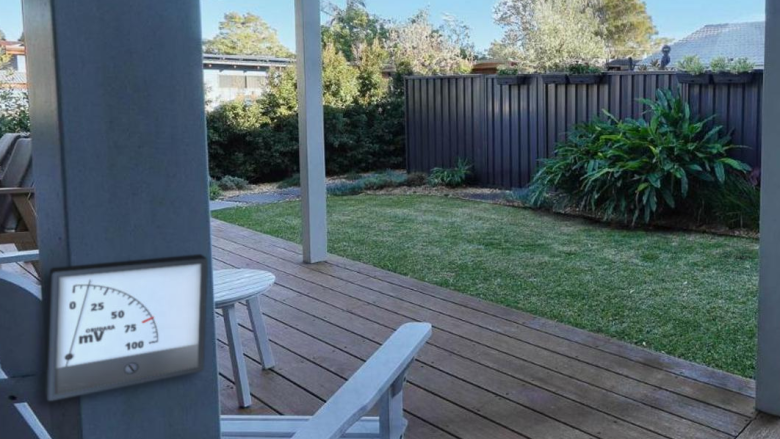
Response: 10 (mV)
